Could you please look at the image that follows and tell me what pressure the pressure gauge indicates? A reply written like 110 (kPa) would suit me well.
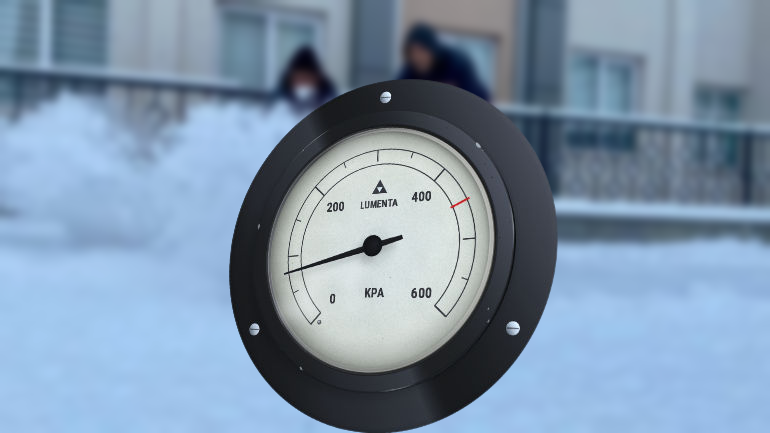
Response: 75 (kPa)
